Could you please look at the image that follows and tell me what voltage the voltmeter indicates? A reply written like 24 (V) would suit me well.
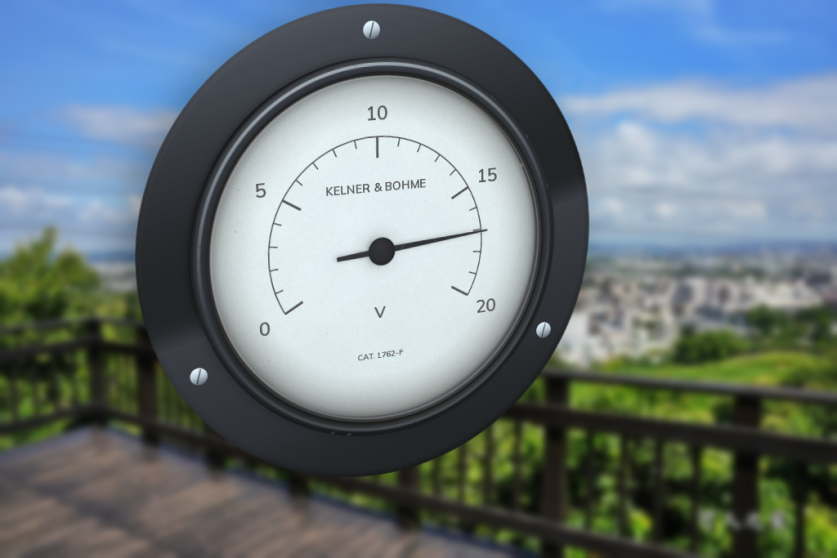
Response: 17 (V)
